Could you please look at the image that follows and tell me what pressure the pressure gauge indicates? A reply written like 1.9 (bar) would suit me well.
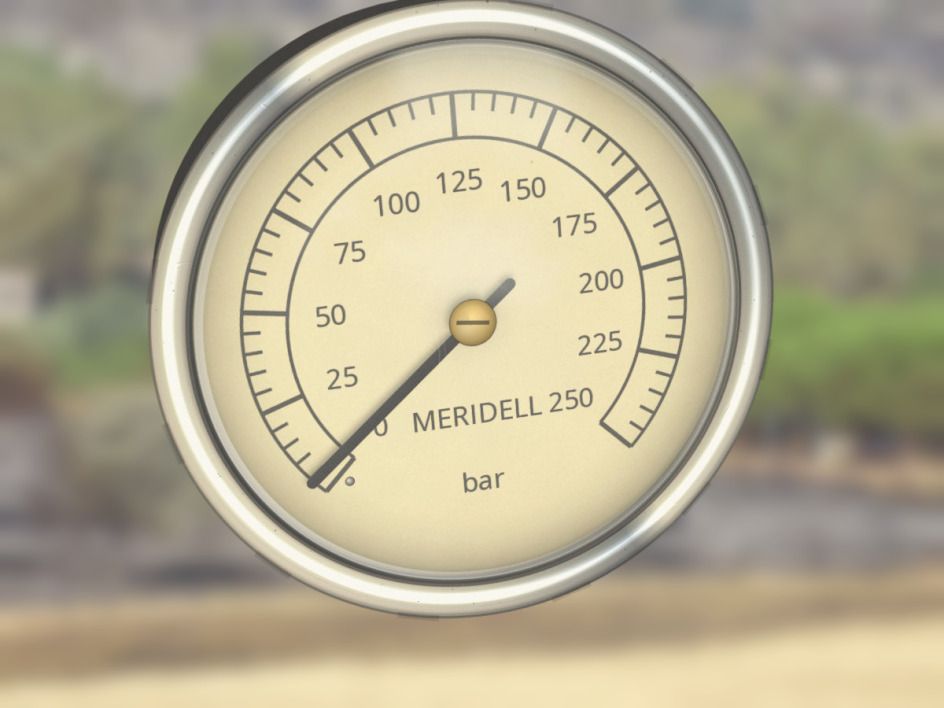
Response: 5 (bar)
